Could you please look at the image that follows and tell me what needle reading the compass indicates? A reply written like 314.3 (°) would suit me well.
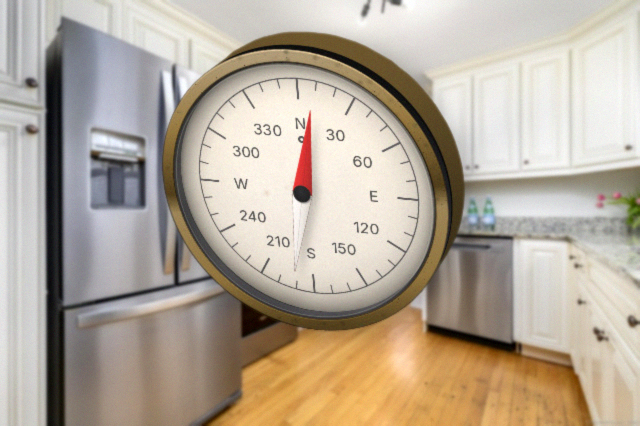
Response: 10 (°)
